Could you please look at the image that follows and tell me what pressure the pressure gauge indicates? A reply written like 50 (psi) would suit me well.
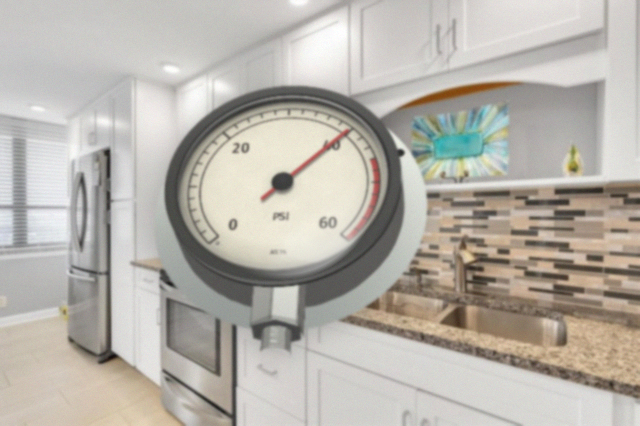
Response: 40 (psi)
